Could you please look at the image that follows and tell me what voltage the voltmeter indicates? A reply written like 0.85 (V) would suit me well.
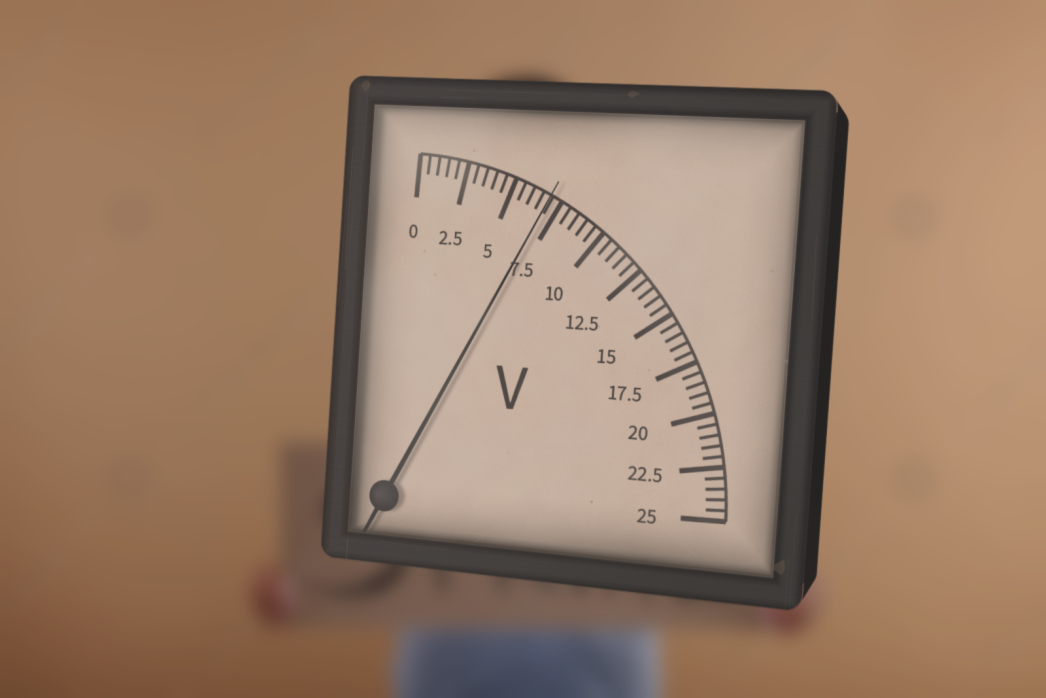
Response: 7 (V)
